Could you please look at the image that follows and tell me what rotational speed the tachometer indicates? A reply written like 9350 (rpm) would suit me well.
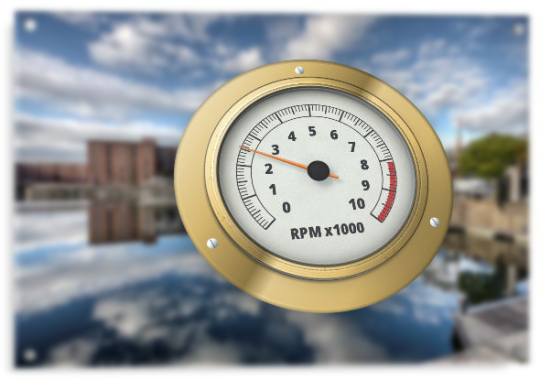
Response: 2500 (rpm)
